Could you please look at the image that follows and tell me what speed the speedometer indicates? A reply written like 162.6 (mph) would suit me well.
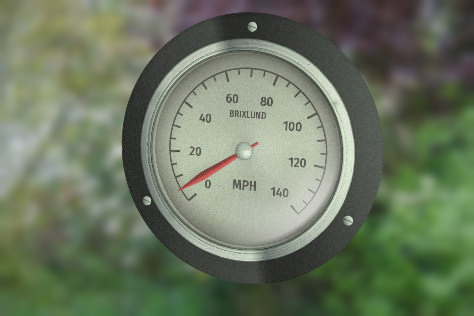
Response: 5 (mph)
